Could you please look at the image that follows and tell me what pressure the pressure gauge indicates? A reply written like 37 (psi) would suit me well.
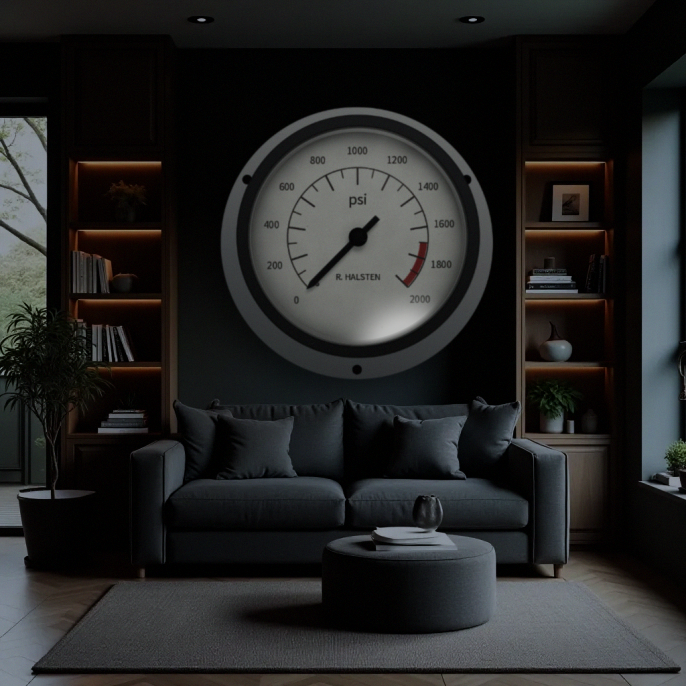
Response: 0 (psi)
